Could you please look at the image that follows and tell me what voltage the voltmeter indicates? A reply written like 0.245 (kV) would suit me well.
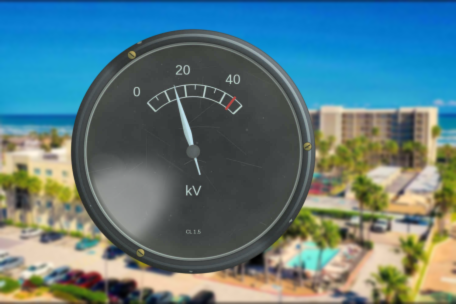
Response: 15 (kV)
